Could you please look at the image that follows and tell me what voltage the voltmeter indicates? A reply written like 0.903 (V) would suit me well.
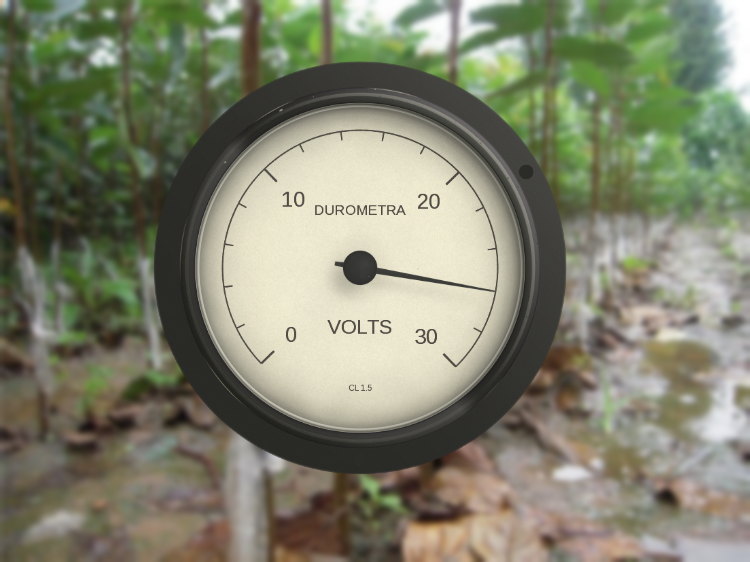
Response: 26 (V)
